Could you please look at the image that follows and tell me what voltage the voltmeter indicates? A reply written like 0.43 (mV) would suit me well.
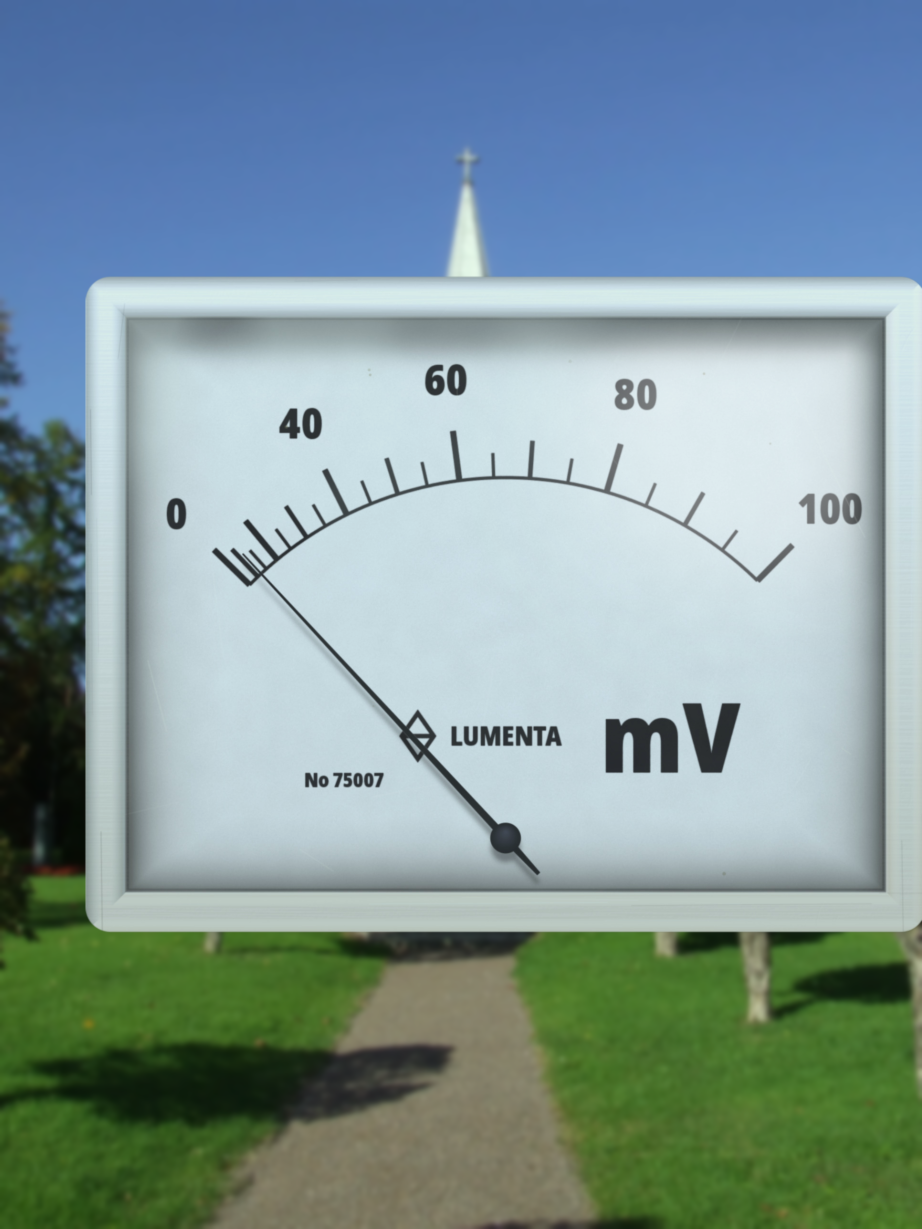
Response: 12.5 (mV)
